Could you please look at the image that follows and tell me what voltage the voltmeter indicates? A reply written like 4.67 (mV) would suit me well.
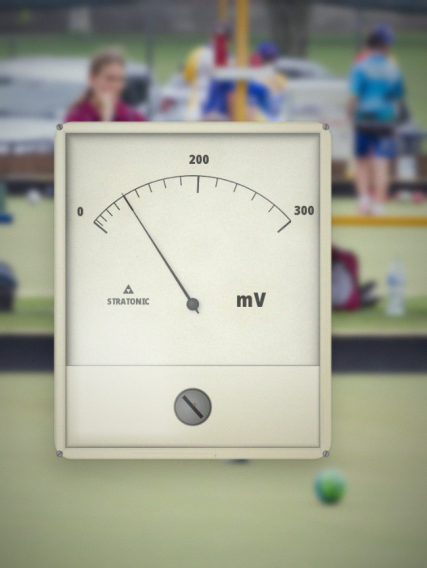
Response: 100 (mV)
